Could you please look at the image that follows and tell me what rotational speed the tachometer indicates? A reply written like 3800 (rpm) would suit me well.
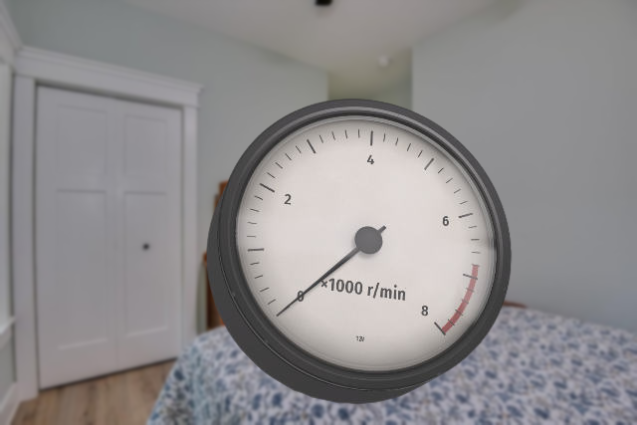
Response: 0 (rpm)
